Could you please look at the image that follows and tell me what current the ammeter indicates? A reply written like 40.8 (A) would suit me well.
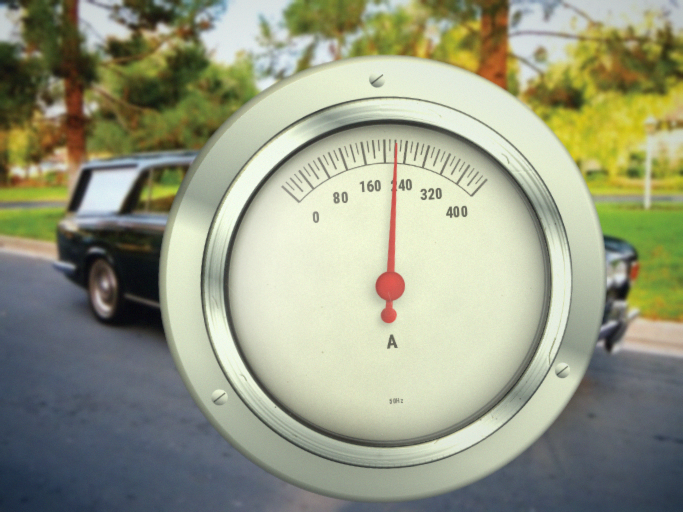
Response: 220 (A)
